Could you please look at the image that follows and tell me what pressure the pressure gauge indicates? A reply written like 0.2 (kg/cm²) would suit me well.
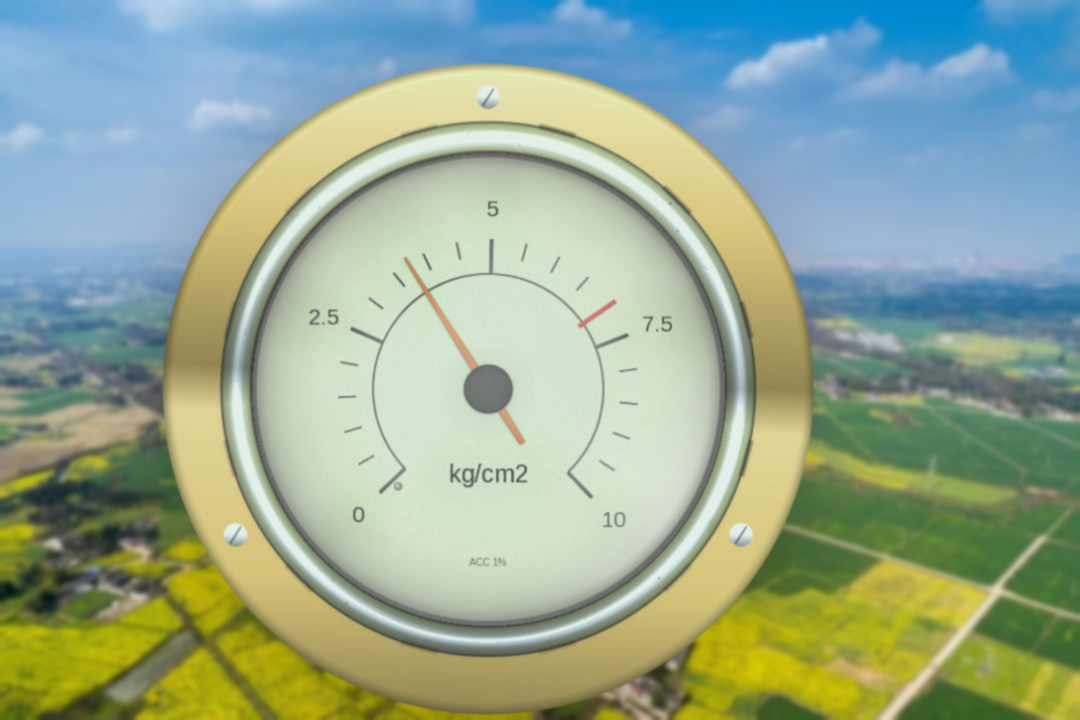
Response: 3.75 (kg/cm²)
